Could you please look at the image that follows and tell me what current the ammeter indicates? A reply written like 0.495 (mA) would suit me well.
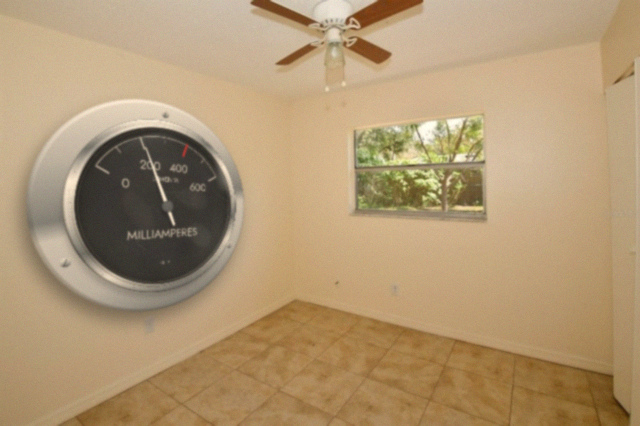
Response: 200 (mA)
